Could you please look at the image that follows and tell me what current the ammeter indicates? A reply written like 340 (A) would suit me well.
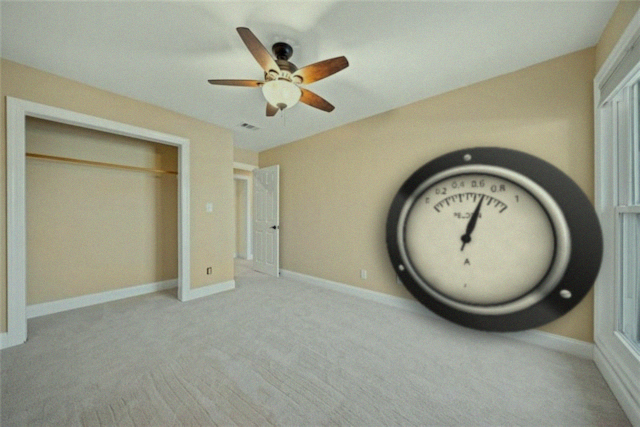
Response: 0.7 (A)
